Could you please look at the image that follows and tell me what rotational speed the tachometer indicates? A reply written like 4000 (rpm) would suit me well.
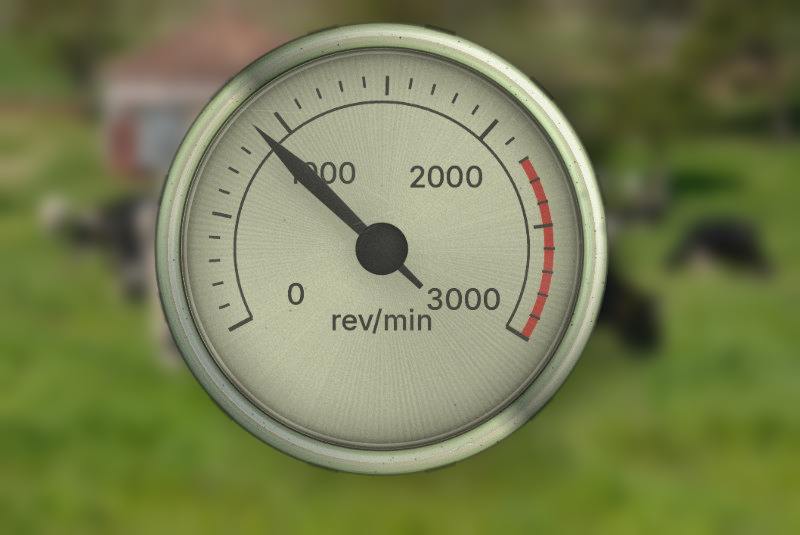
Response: 900 (rpm)
